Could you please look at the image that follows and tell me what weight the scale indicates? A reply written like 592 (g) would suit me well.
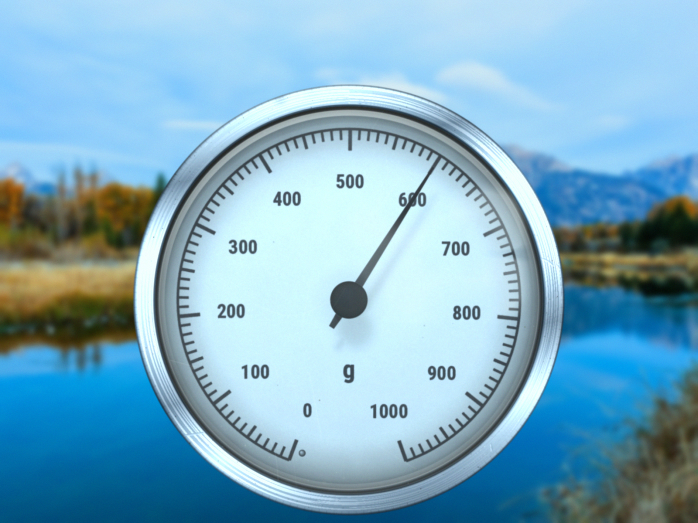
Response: 600 (g)
